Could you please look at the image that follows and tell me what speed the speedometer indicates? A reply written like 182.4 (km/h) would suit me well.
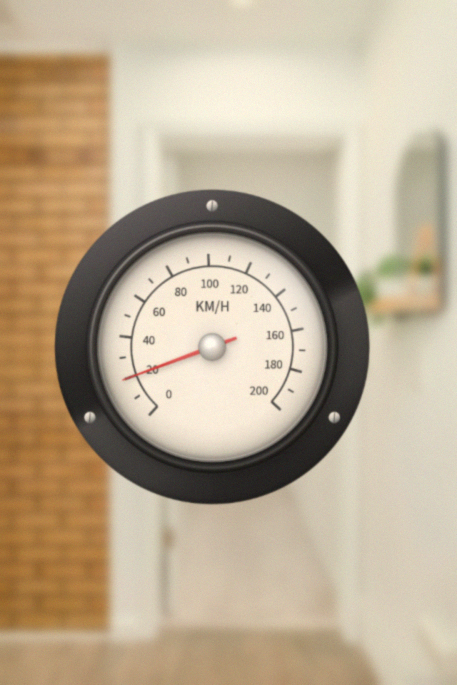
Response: 20 (km/h)
